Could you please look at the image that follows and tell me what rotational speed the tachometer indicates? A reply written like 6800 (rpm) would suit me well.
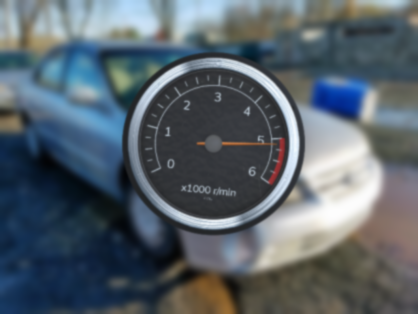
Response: 5125 (rpm)
